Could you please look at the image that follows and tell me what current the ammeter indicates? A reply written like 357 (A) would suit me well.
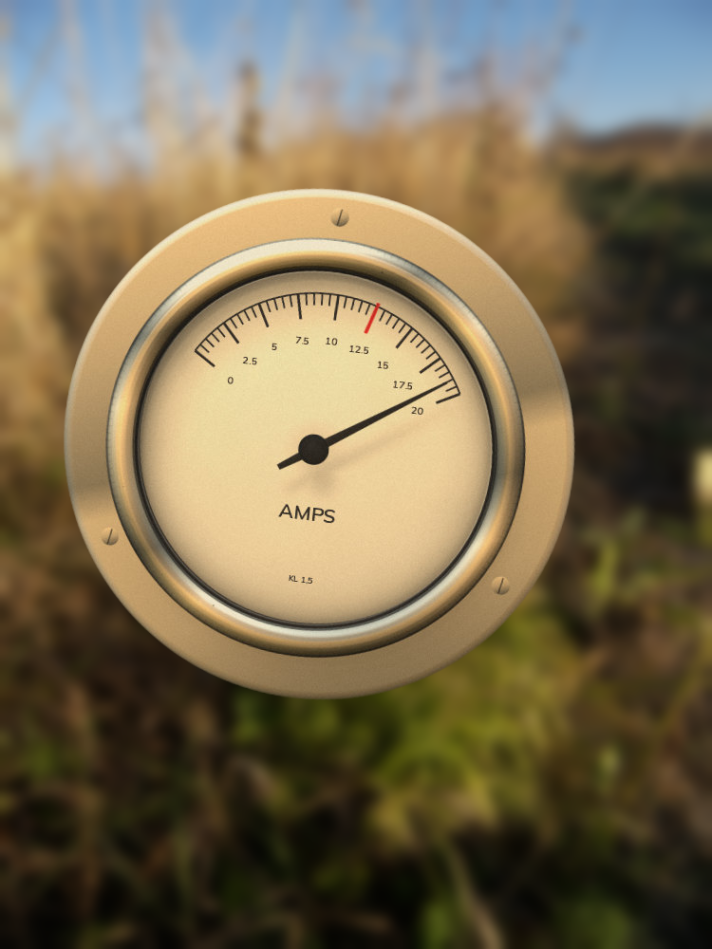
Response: 19 (A)
